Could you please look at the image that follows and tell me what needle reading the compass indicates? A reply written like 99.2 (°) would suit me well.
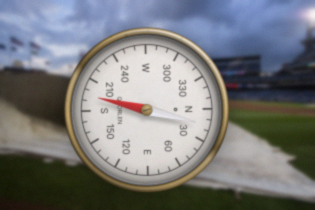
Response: 195 (°)
